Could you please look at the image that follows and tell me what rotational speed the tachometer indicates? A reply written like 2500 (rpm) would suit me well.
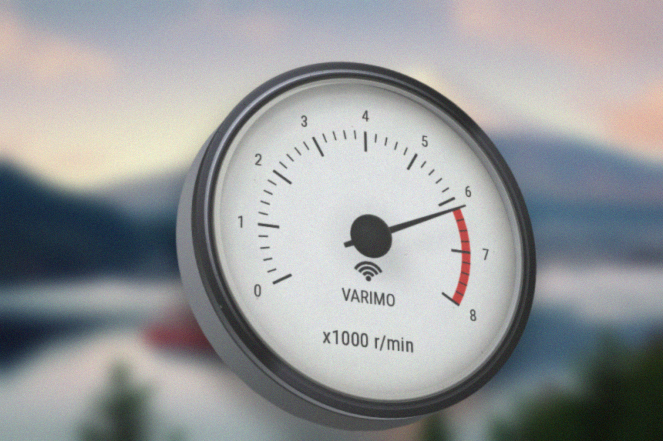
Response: 6200 (rpm)
